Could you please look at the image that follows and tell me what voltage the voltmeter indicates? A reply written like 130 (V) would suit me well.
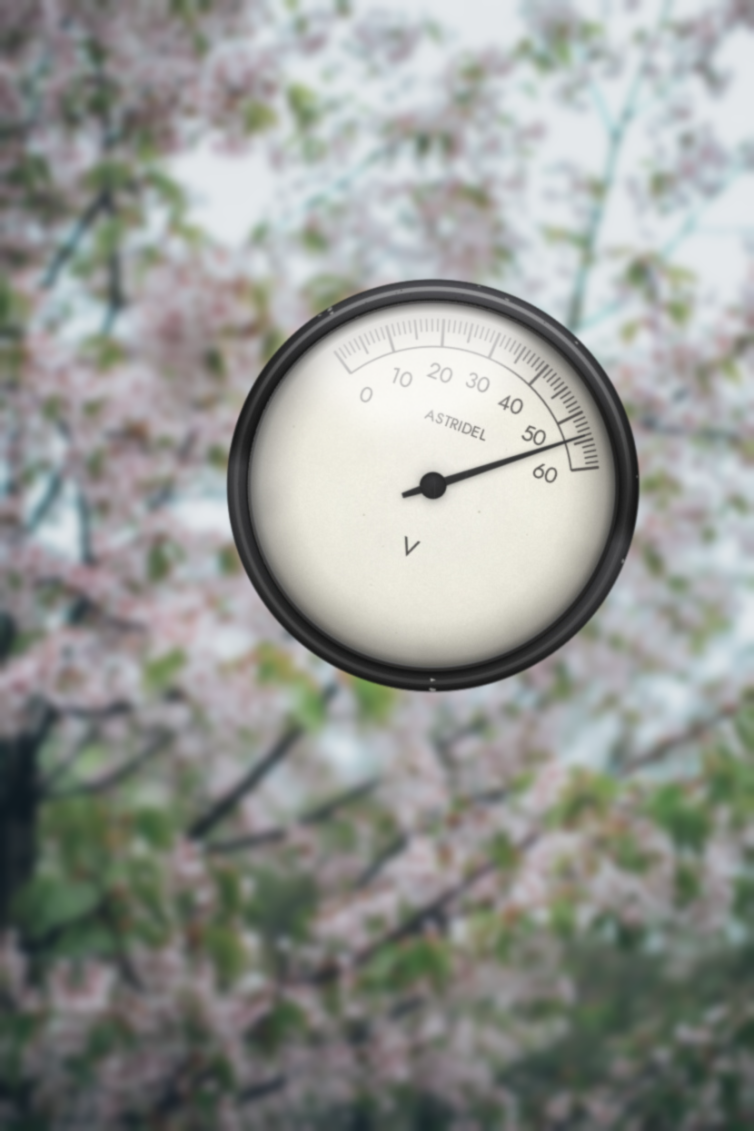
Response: 54 (V)
